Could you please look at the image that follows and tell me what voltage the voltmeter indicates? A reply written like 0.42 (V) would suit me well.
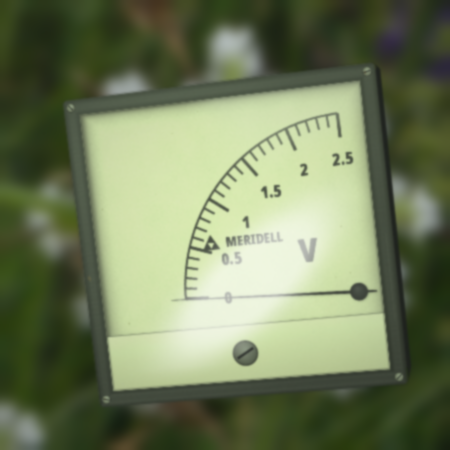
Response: 0 (V)
